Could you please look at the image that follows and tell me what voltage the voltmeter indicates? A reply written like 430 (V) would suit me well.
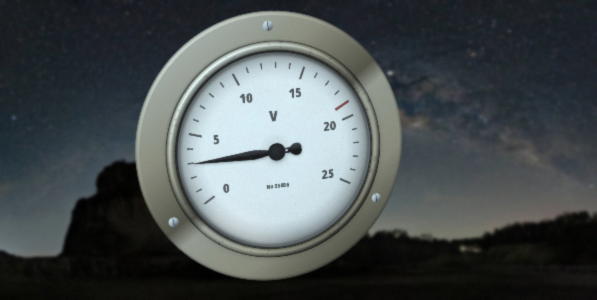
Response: 3 (V)
